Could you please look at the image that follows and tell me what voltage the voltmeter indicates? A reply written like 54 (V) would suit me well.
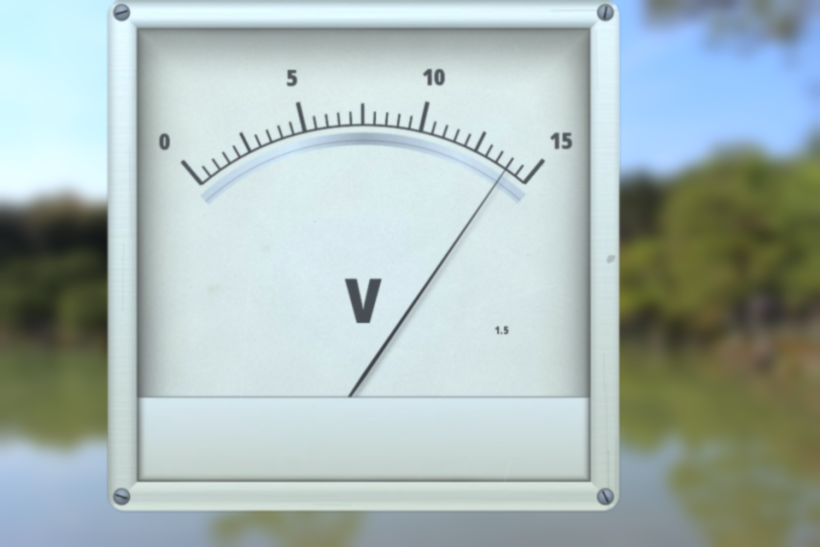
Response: 14 (V)
